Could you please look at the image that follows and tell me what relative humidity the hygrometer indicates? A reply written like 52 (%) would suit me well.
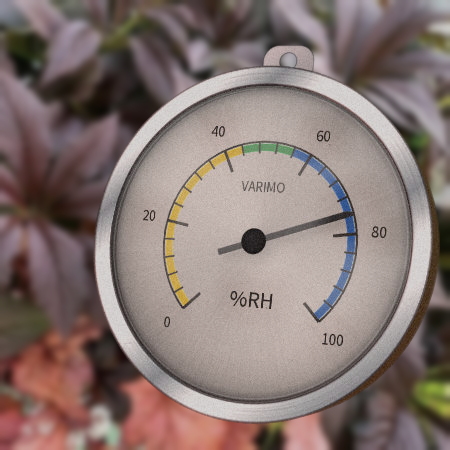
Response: 76 (%)
